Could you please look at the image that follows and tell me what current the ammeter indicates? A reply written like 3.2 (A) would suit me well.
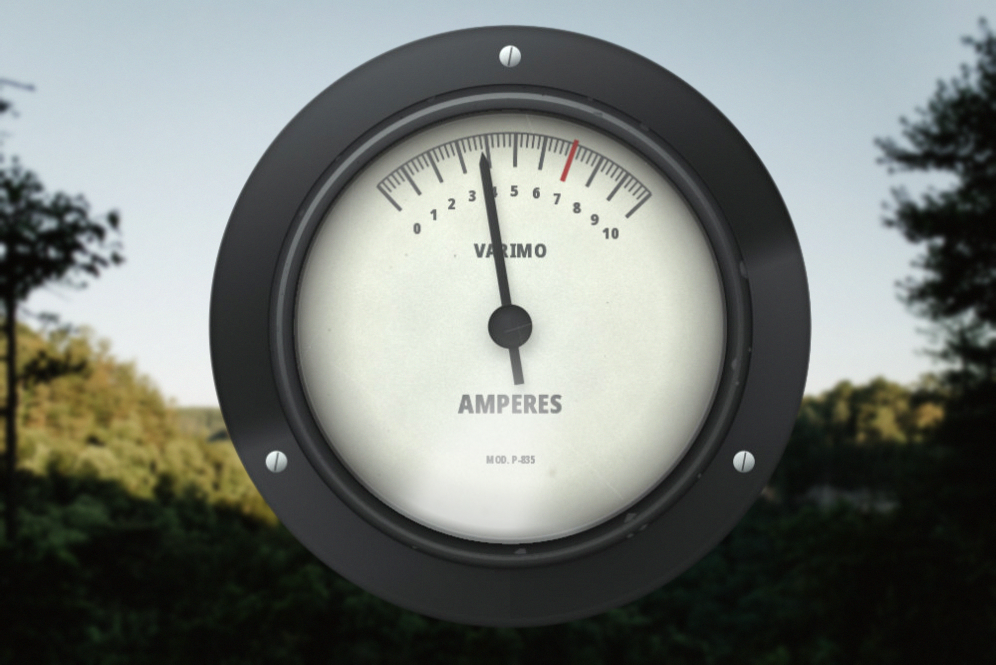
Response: 3.8 (A)
